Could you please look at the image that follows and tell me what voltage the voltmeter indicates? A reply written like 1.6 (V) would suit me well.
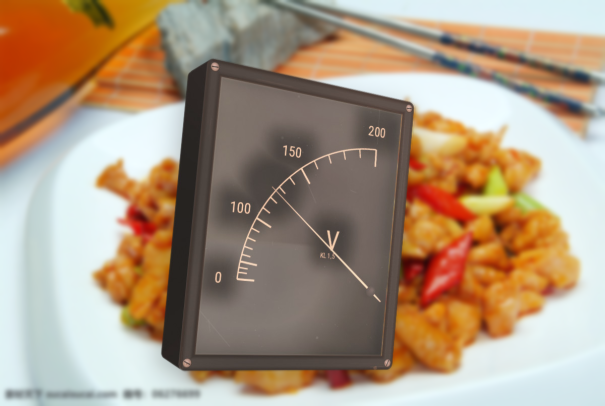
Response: 125 (V)
